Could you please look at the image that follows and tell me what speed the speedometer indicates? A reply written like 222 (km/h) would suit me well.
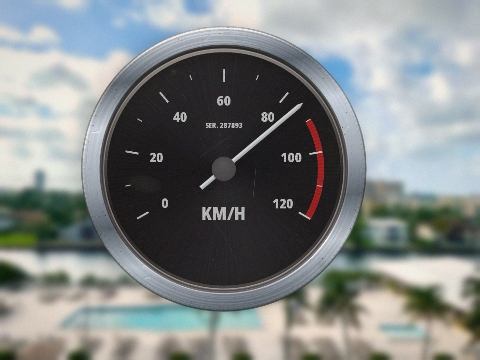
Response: 85 (km/h)
